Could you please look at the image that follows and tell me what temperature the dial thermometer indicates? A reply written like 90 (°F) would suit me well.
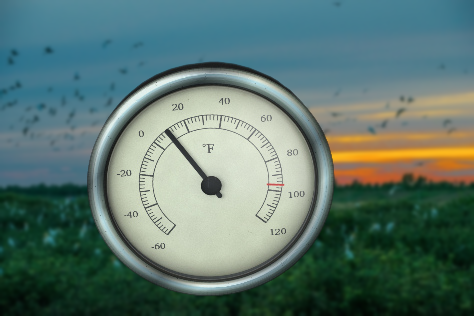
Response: 10 (°F)
